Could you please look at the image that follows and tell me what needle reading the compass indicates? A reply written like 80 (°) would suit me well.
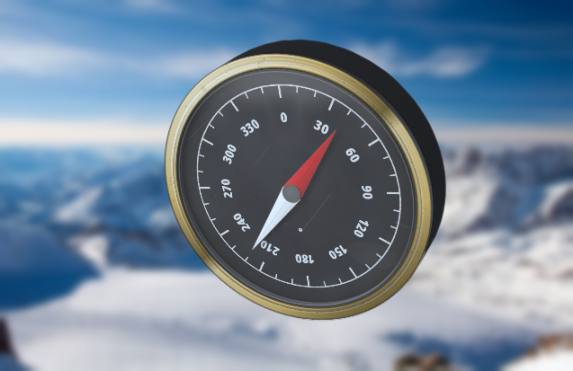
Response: 40 (°)
